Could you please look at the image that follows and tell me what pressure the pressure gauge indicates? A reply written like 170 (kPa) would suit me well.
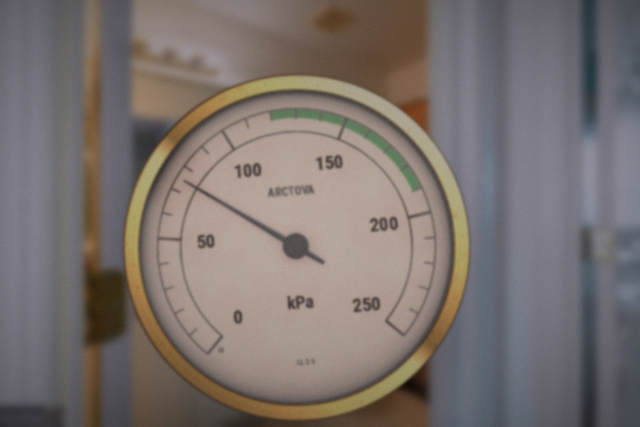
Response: 75 (kPa)
